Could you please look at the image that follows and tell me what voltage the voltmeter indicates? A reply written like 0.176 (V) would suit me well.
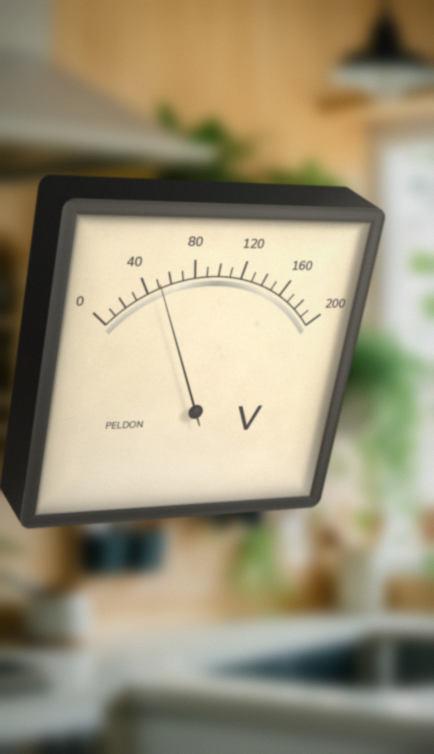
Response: 50 (V)
